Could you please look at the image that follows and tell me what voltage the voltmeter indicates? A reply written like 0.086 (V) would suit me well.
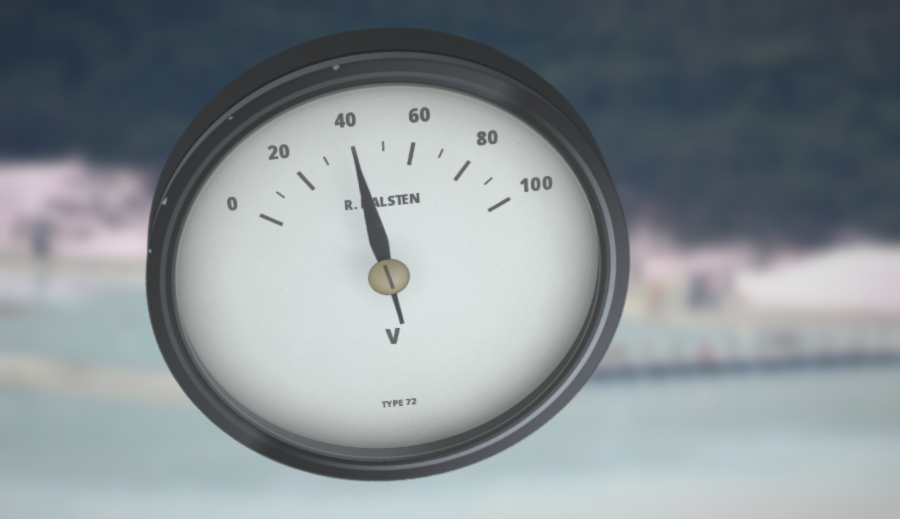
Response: 40 (V)
